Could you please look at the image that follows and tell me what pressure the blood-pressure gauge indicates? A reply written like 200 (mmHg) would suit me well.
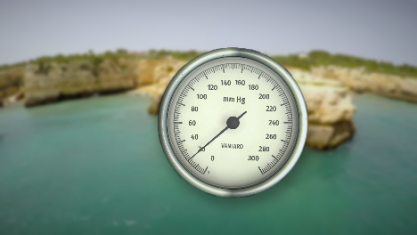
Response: 20 (mmHg)
